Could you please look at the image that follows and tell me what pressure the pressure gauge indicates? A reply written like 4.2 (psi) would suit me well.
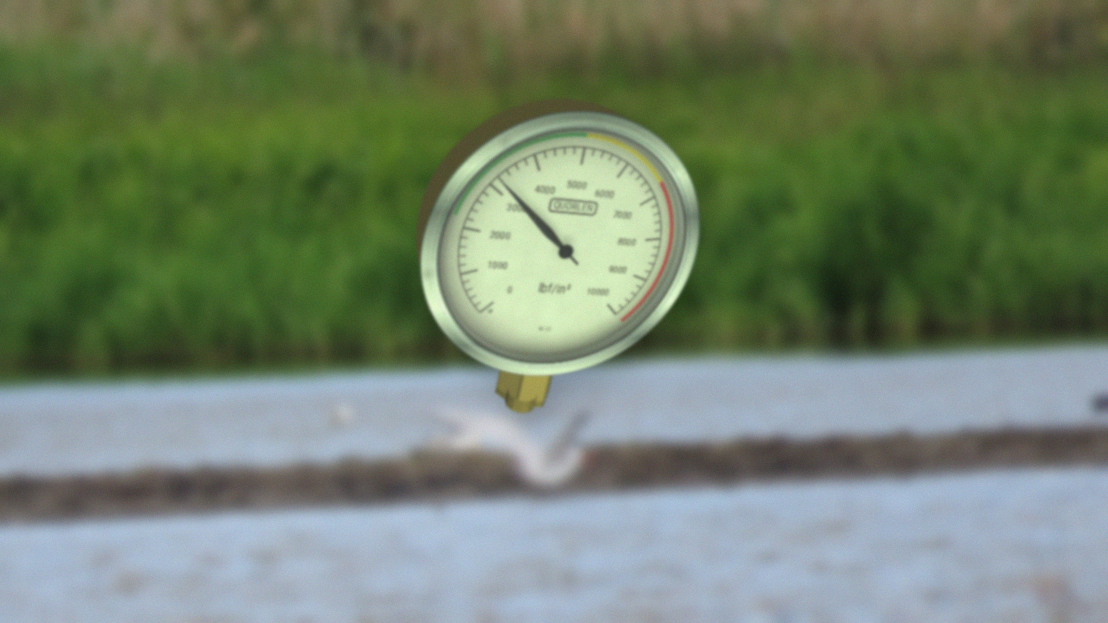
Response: 3200 (psi)
